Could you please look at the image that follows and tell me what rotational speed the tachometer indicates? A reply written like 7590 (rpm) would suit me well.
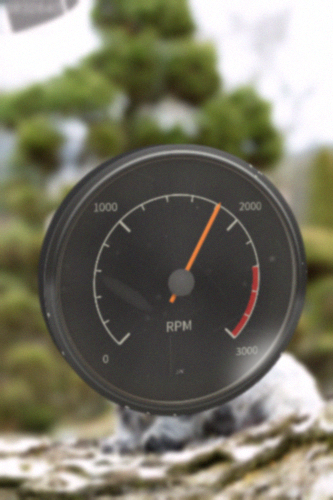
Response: 1800 (rpm)
